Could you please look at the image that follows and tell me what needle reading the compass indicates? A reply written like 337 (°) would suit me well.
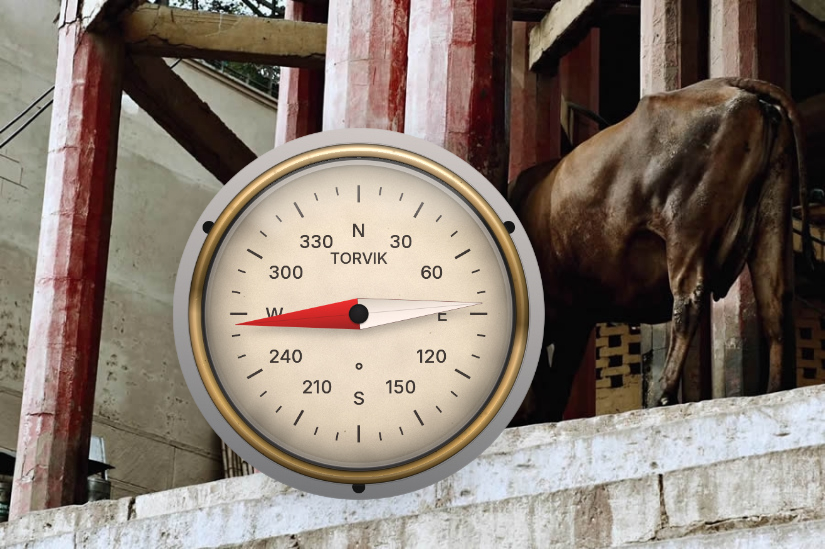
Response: 265 (°)
